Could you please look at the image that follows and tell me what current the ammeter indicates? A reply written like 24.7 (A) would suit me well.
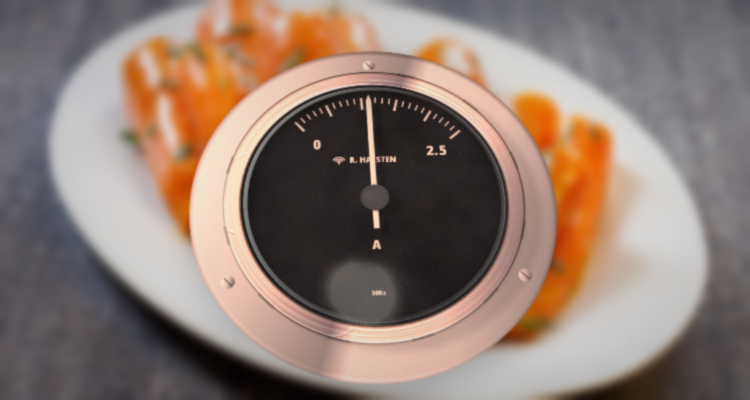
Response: 1.1 (A)
